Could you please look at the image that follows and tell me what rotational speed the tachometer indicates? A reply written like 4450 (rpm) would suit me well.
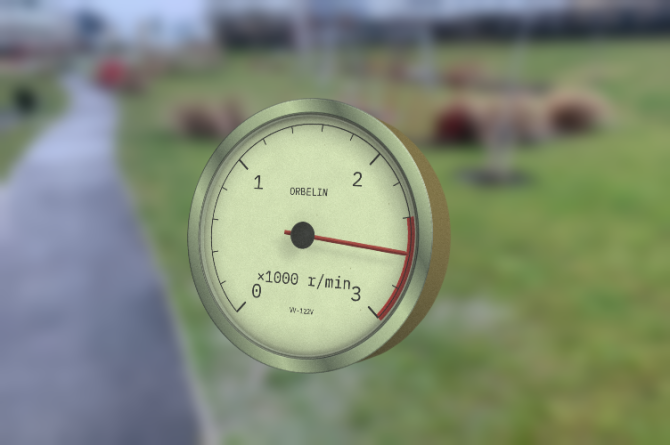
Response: 2600 (rpm)
